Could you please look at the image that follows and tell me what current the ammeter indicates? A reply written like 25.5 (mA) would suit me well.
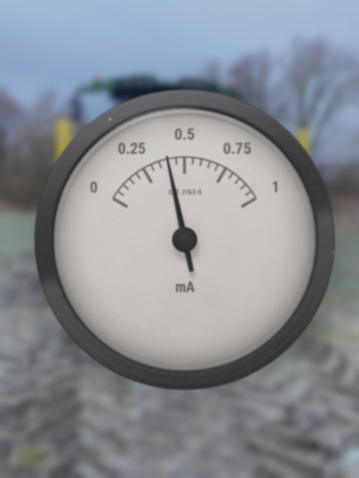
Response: 0.4 (mA)
